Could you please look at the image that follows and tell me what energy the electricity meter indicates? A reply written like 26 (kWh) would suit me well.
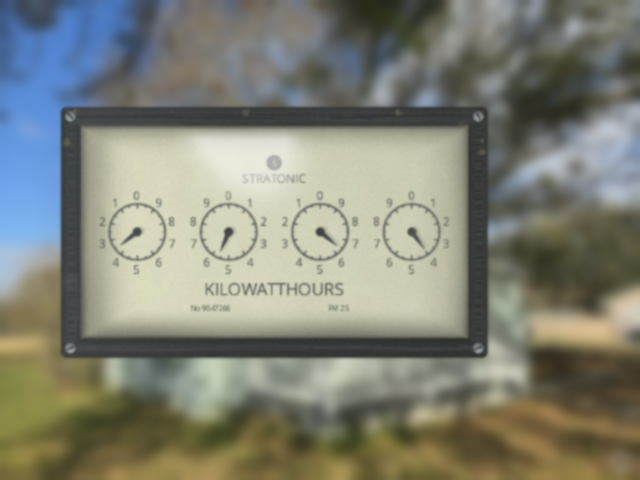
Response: 3564 (kWh)
